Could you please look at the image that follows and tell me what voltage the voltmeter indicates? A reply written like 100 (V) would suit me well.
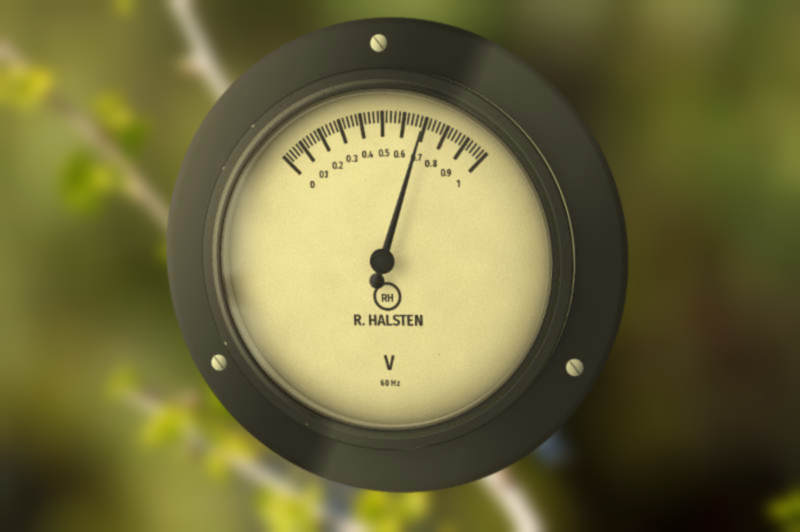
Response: 0.7 (V)
